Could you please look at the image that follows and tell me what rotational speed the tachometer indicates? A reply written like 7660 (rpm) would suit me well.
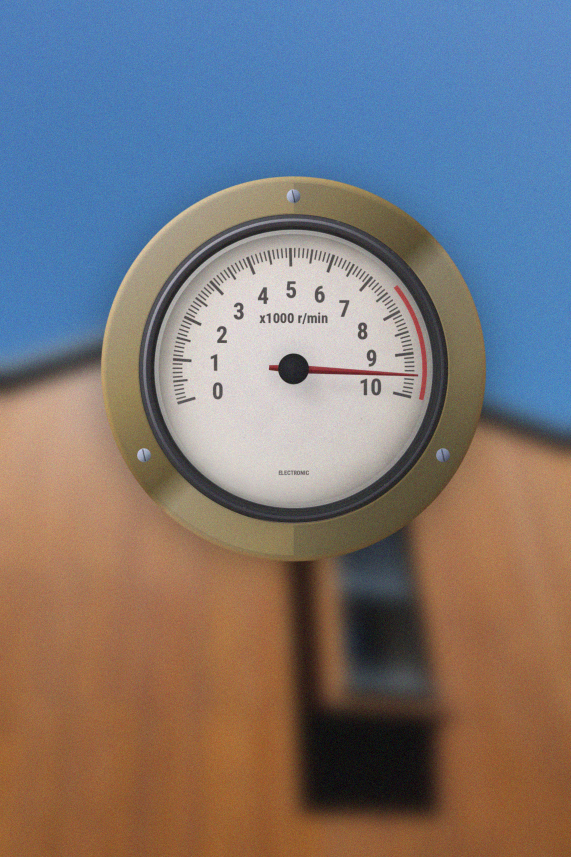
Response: 9500 (rpm)
